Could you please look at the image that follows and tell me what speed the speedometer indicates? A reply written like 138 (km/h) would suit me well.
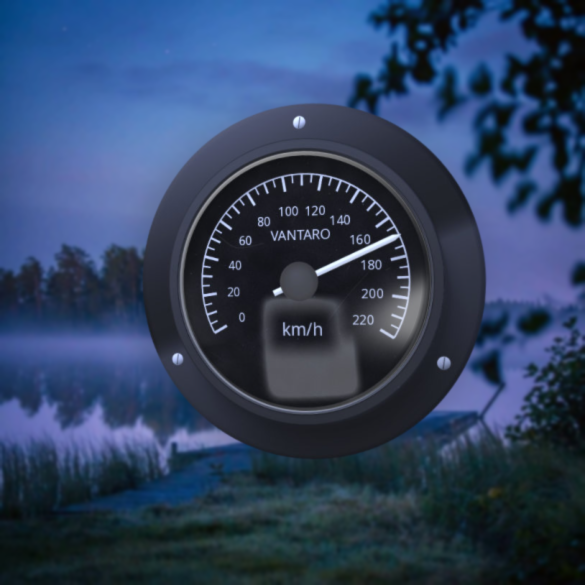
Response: 170 (km/h)
